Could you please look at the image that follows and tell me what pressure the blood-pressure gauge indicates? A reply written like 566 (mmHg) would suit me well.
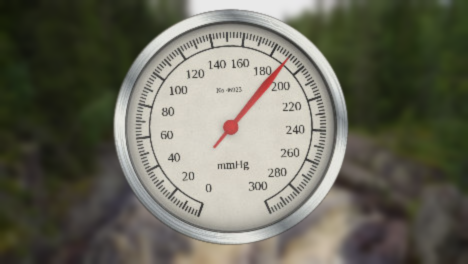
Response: 190 (mmHg)
